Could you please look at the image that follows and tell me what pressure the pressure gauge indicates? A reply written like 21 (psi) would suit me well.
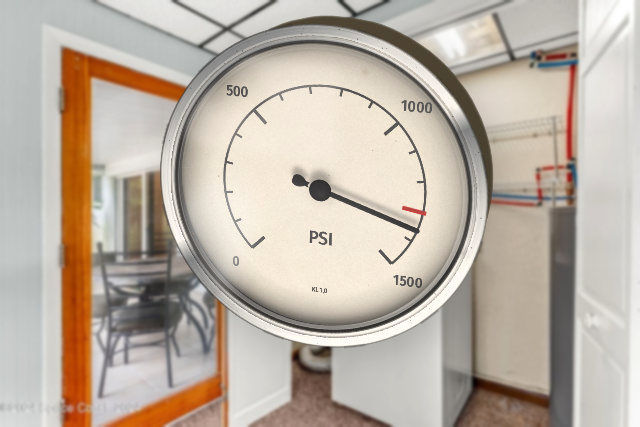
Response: 1350 (psi)
